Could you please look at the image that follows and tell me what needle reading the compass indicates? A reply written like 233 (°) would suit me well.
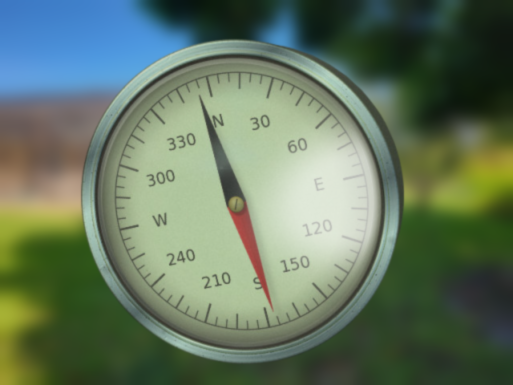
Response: 175 (°)
